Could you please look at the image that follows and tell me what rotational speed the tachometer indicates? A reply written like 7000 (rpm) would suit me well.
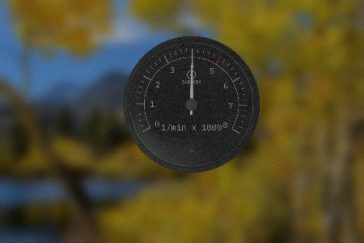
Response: 4000 (rpm)
